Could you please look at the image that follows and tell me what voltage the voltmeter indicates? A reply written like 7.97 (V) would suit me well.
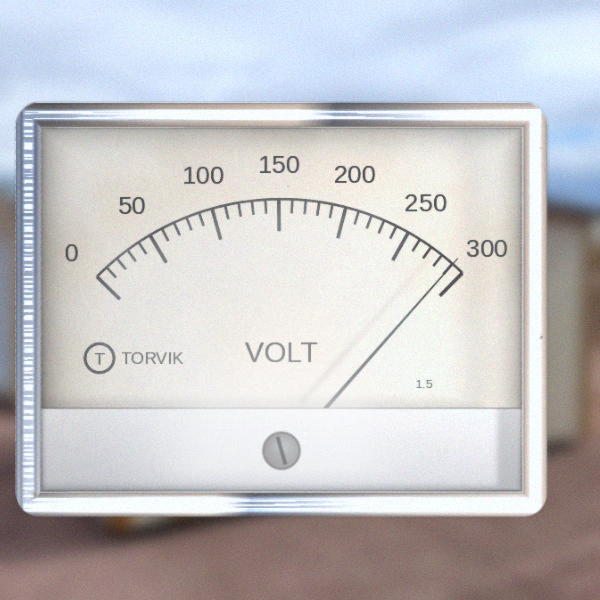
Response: 290 (V)
